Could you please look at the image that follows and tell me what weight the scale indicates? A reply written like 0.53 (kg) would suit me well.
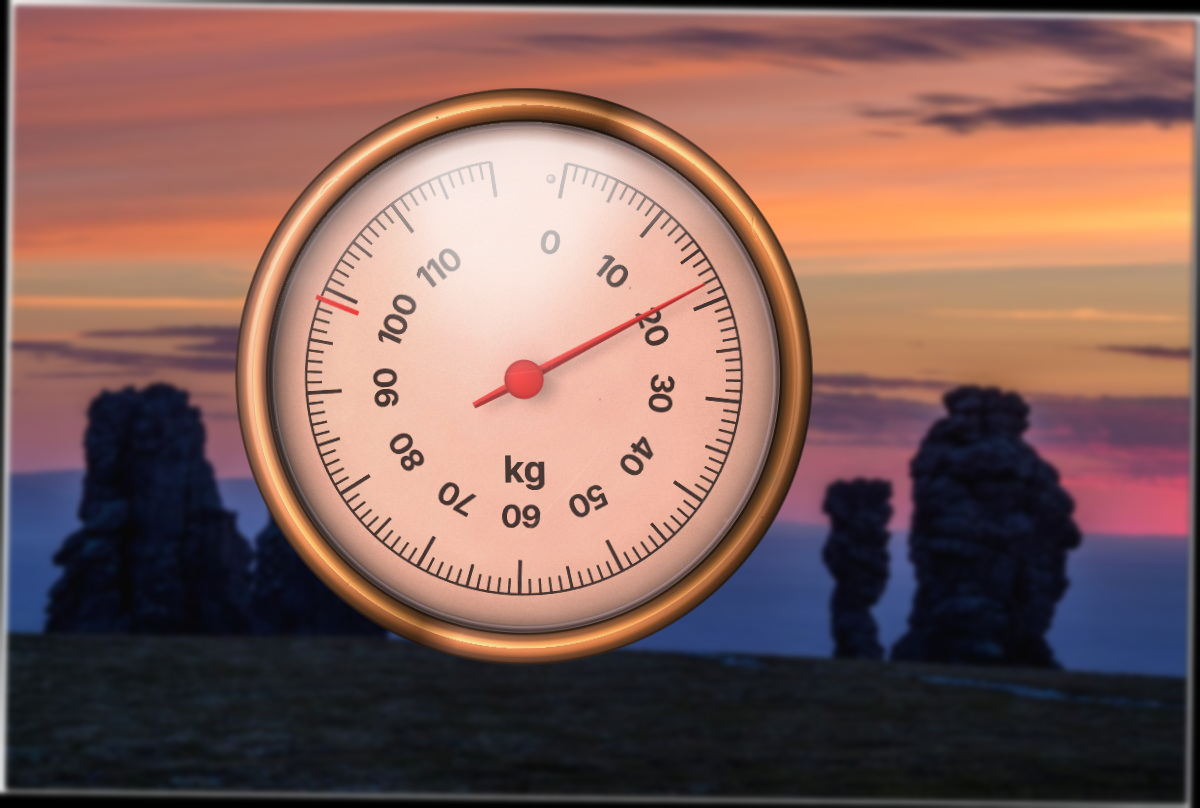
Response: 18 (kg)
